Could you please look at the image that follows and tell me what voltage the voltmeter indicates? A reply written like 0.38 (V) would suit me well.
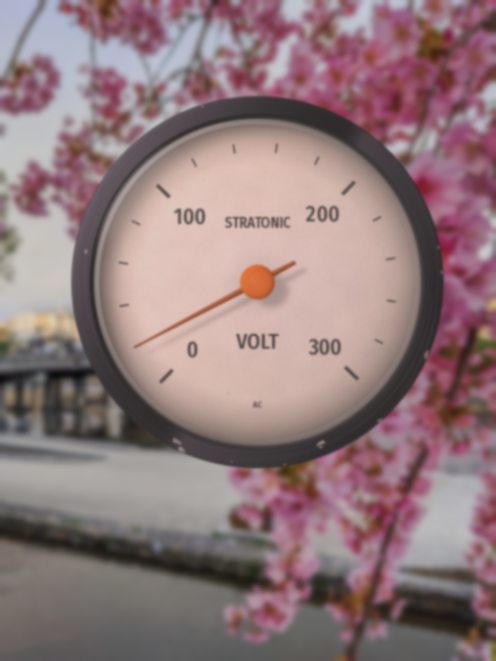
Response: 20 (V)
